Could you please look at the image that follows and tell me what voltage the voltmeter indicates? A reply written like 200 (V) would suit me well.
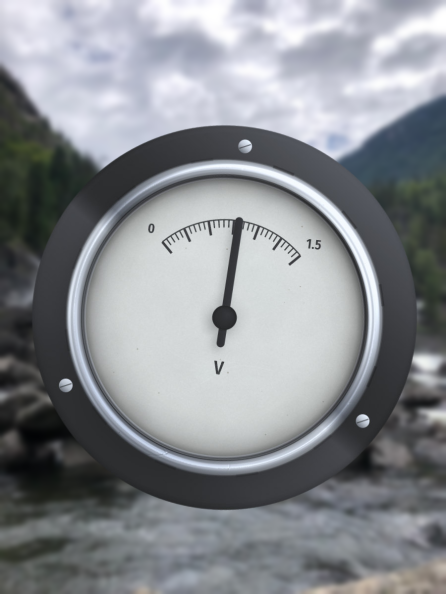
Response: 0.8 (V)
